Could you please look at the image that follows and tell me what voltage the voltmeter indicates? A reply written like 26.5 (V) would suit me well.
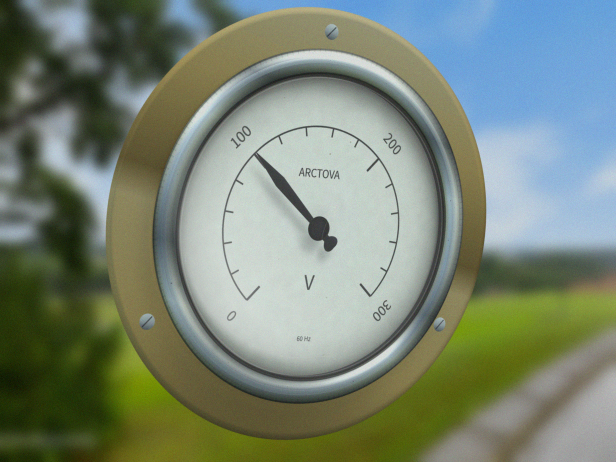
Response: 100 (V)
